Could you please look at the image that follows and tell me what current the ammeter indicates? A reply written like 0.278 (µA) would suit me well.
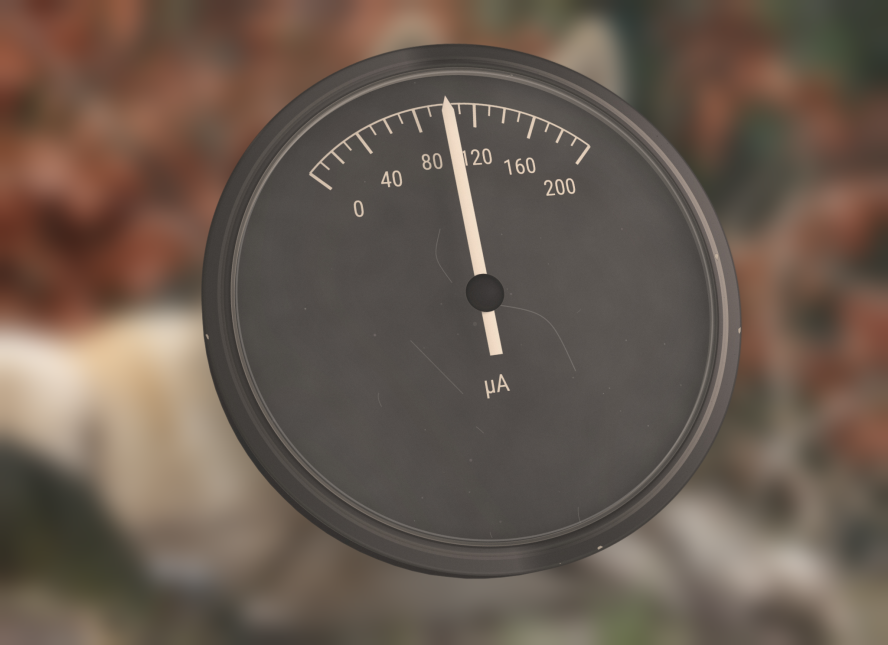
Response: 100 (µA)
